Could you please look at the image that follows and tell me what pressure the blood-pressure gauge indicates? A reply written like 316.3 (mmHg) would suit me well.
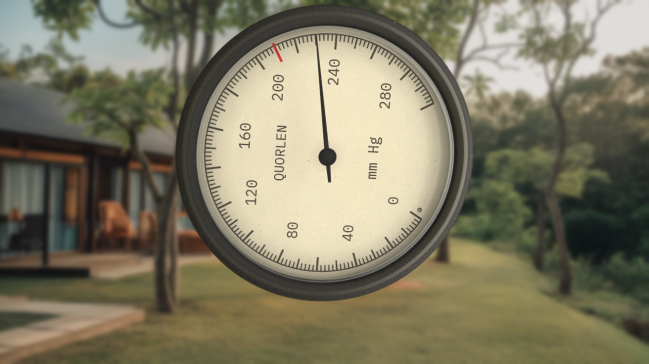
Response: 230 (mmHg)
